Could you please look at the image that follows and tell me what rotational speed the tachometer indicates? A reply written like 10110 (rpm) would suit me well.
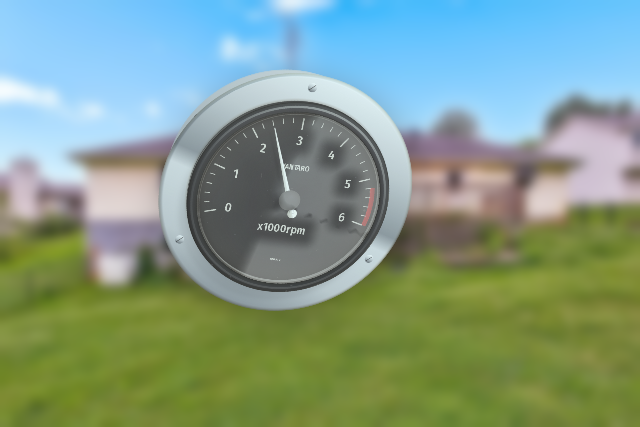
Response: 2400 (rpm)
